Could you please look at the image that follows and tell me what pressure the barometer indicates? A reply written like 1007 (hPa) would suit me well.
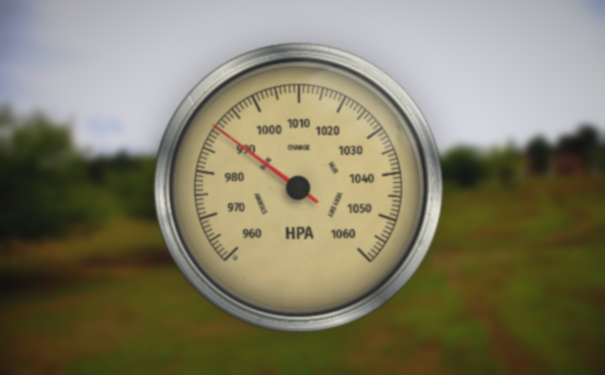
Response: 990 (hPa)
